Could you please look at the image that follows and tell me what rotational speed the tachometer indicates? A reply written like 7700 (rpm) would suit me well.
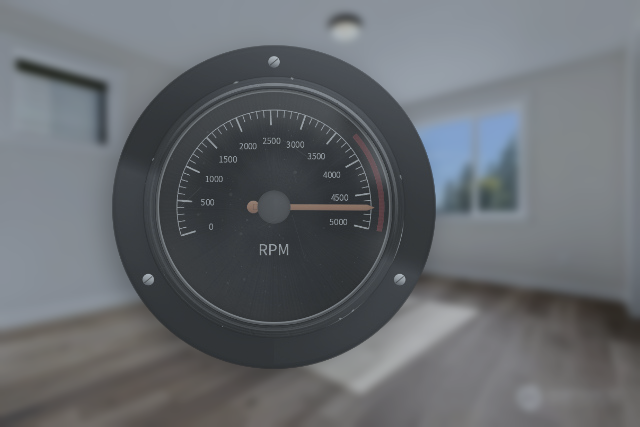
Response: 4700 (rpm)
